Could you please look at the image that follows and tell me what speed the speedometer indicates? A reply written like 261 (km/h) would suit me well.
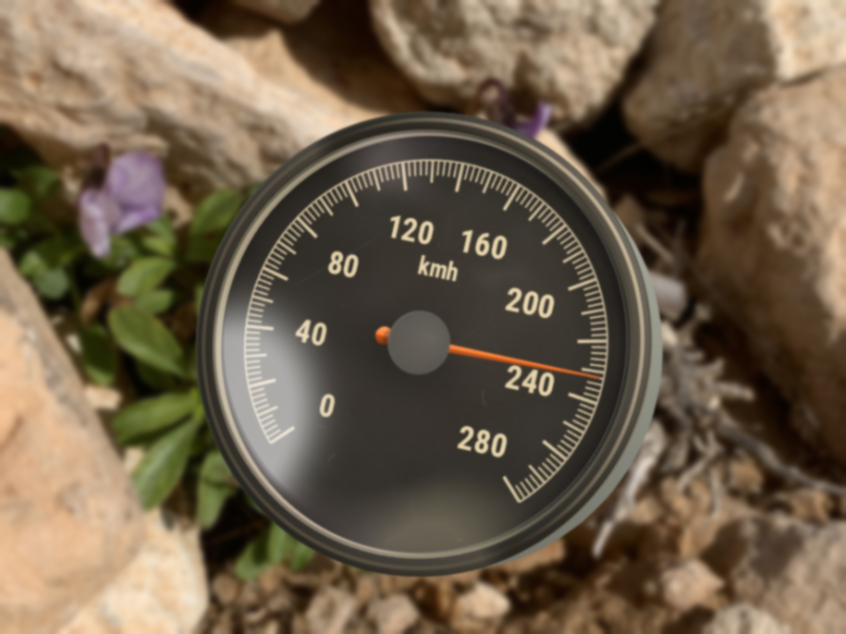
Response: 232 (km/h)
